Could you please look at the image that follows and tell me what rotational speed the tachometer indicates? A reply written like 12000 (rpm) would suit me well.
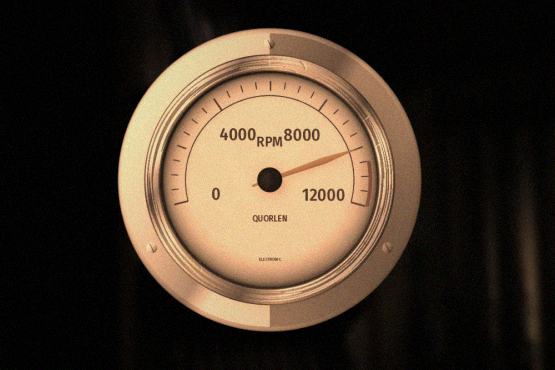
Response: 10000 (rpm)
